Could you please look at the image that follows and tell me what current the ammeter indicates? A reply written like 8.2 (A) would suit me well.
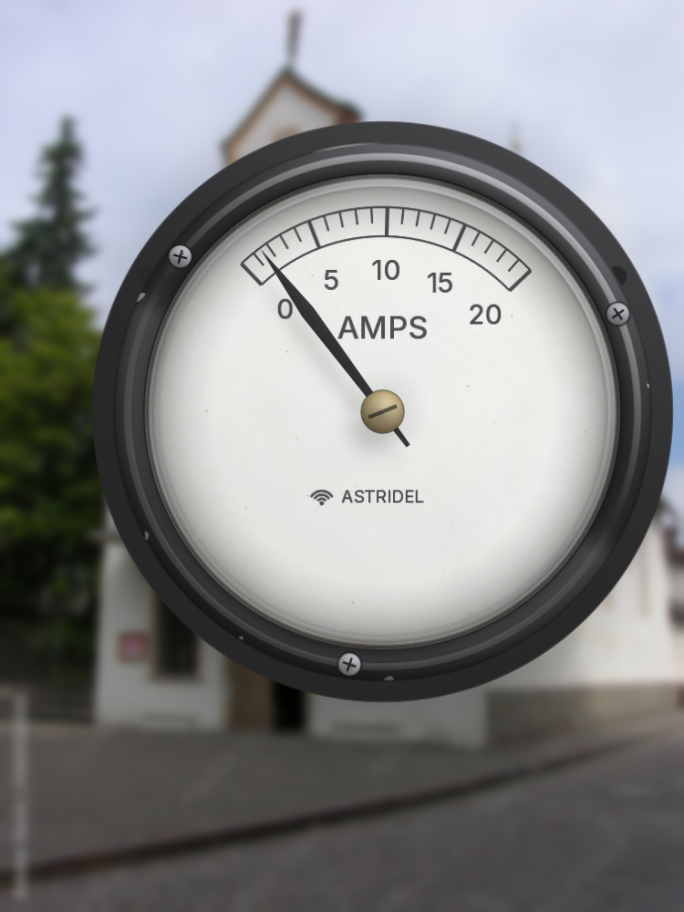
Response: 1.5 (A)
